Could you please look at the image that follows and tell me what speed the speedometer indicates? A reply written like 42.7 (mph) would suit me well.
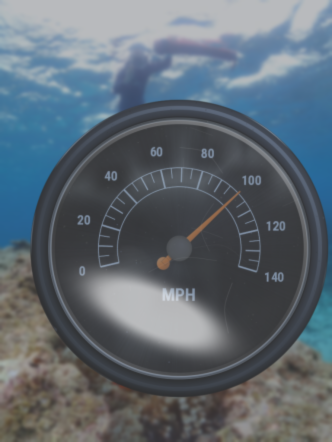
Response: 100 (mph)
